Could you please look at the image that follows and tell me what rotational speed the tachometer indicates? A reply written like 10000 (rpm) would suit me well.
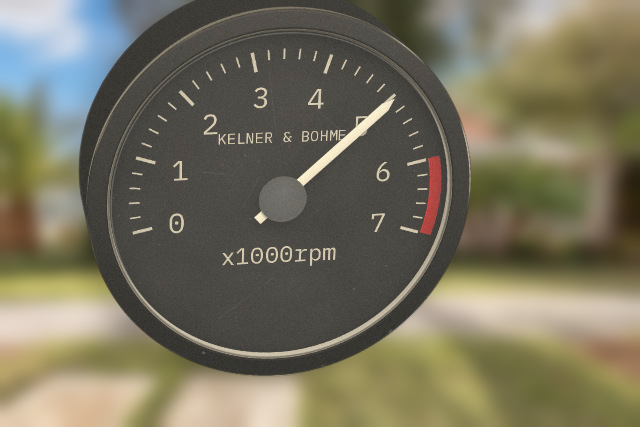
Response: 5000 (rpm)
